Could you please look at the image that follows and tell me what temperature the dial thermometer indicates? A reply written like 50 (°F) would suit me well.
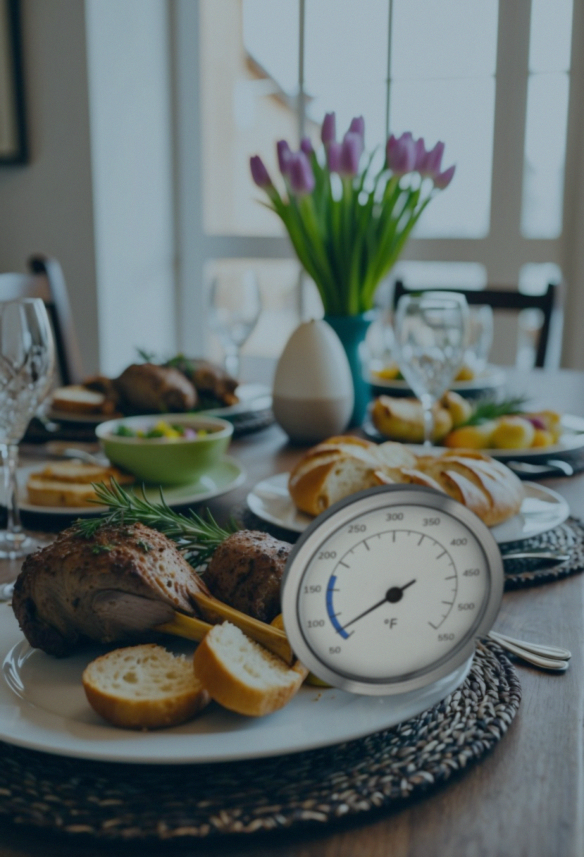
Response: 75 (°F)
